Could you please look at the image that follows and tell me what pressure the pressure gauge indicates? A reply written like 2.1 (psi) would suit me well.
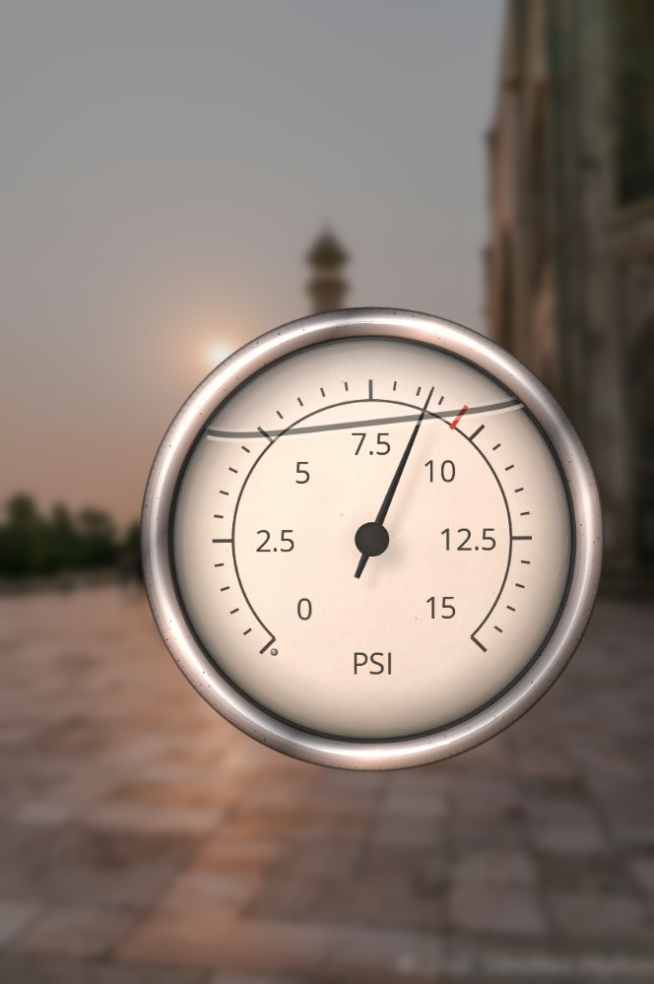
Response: 8.75 (psi)
